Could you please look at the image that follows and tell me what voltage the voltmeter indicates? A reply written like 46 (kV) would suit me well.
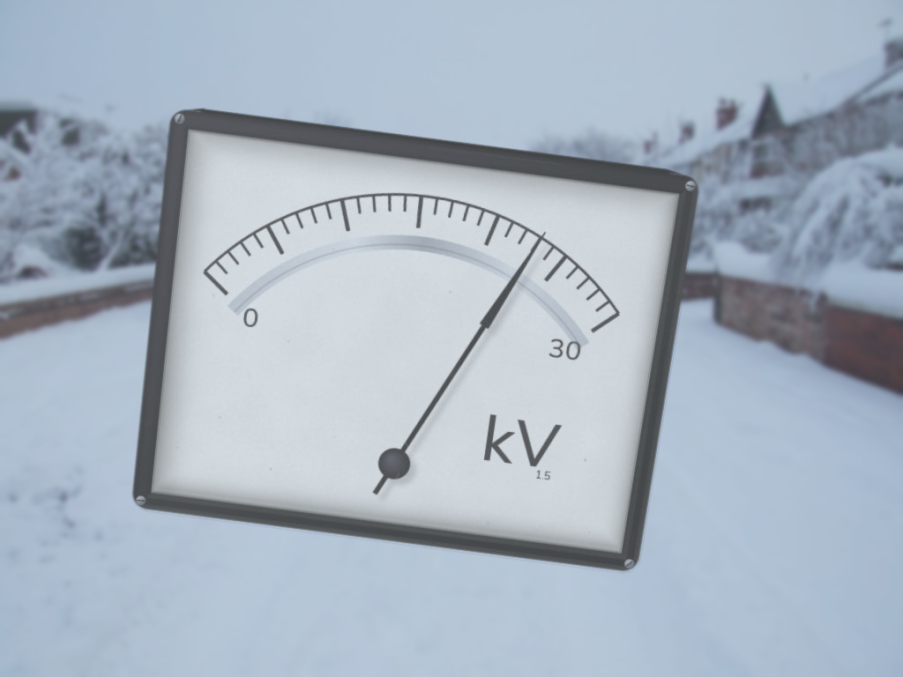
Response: 23 (kV)
